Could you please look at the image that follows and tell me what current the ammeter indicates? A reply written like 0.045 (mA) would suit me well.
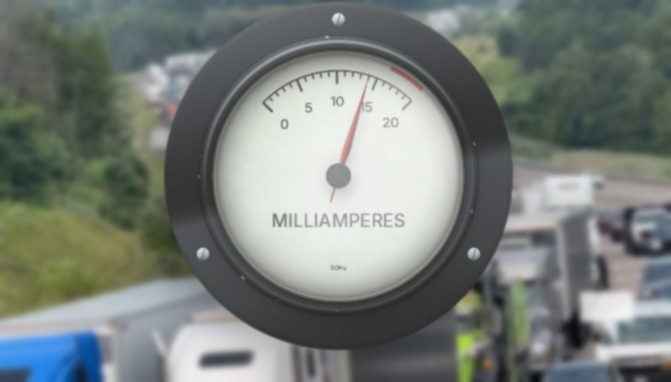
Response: 14 (mA)
